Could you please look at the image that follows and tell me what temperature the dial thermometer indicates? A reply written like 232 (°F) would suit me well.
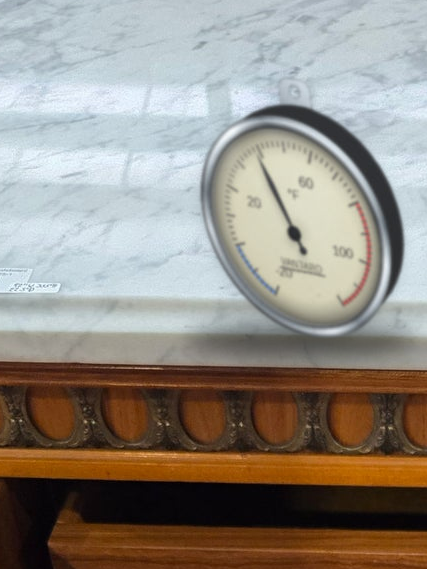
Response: 40 (°F)
